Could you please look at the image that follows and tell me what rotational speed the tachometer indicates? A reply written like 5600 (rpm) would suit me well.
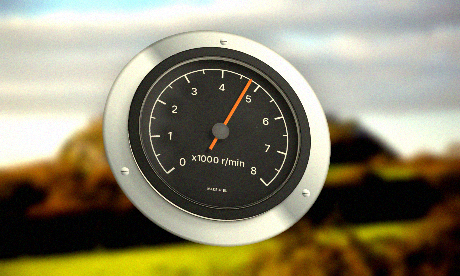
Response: 4750 (rpm)
